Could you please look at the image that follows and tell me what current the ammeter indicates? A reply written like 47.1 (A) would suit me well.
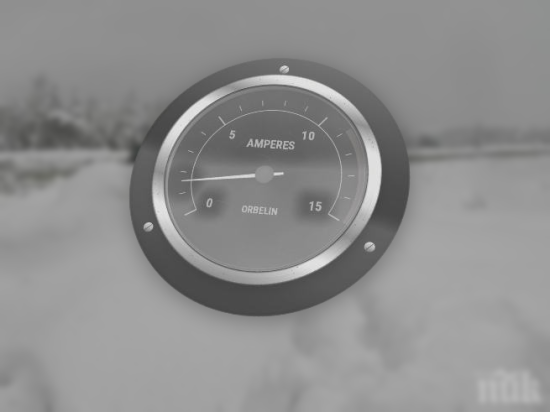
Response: 1.5 (A)
